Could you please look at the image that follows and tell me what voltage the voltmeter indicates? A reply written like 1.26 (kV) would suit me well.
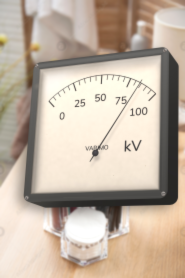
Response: 85 (kV)
